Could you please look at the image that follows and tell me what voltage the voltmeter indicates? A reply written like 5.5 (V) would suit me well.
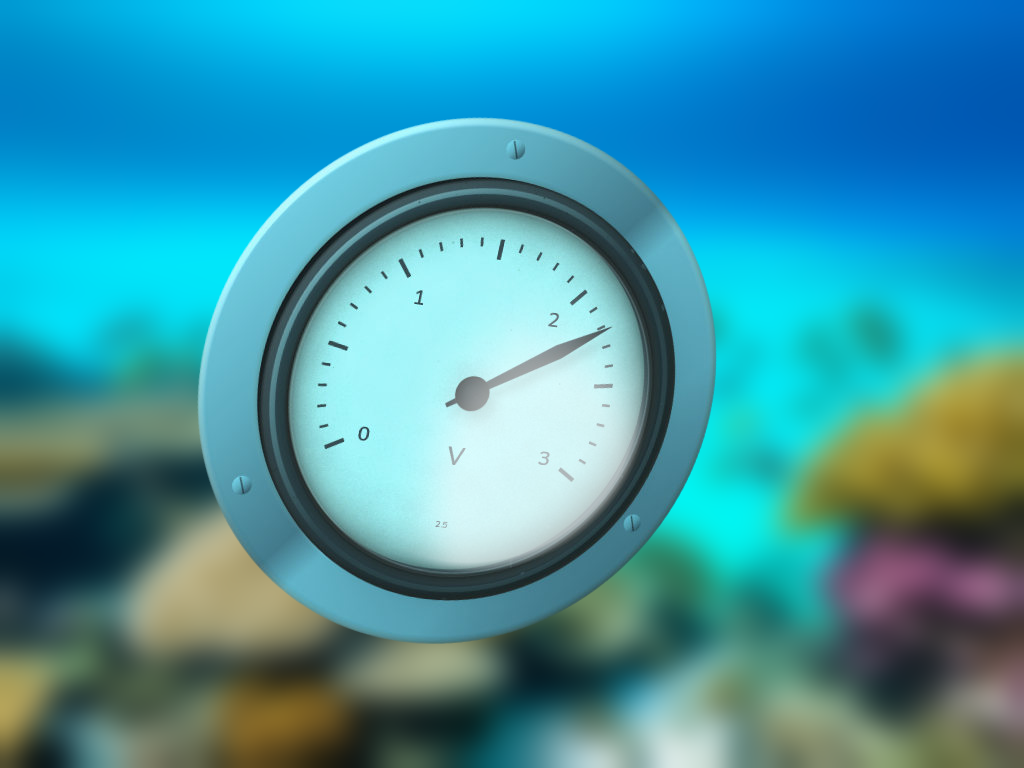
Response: 2.2 (V)
